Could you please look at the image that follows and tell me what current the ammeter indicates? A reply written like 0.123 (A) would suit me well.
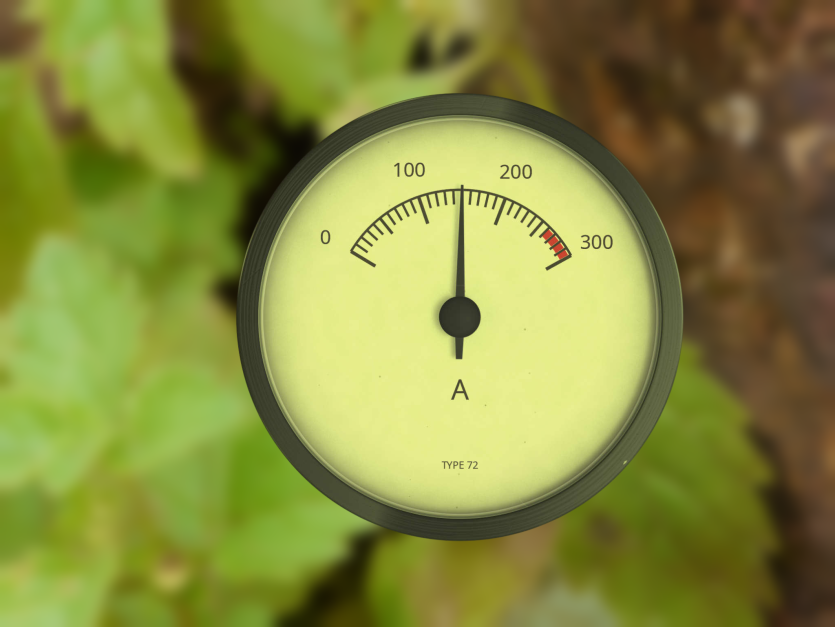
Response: 150 (A)
